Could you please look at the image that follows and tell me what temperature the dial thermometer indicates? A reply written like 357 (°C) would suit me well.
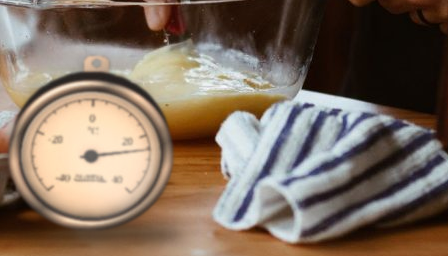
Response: 24 (°C)
